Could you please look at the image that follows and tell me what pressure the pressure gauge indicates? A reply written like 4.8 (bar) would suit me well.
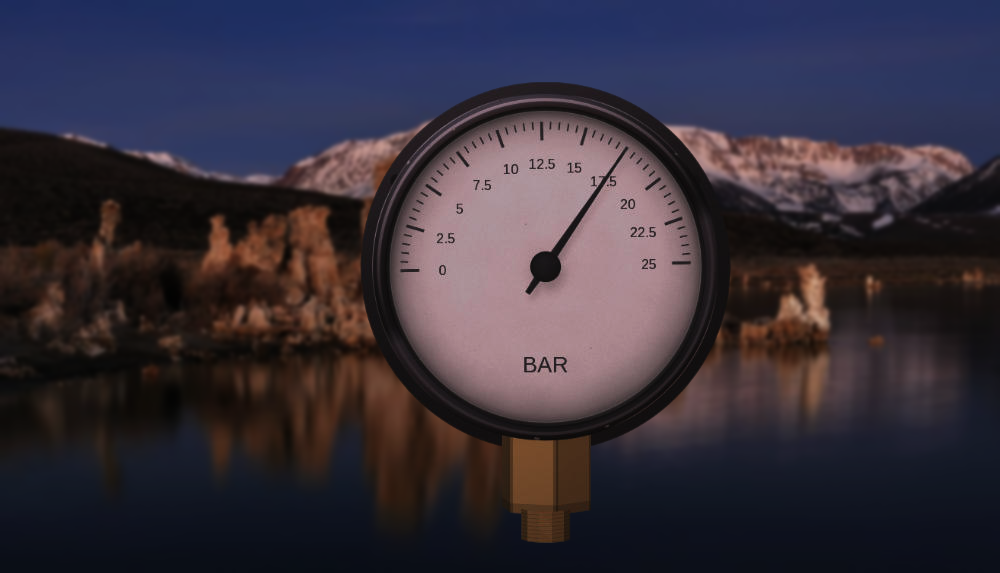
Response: 17.5 (bar)
